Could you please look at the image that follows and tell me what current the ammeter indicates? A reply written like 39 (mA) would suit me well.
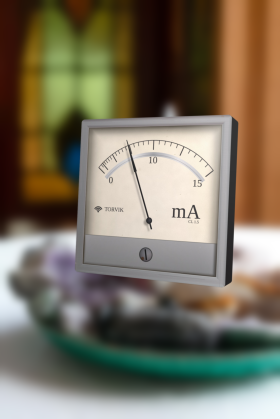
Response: 7.5 (mA)
